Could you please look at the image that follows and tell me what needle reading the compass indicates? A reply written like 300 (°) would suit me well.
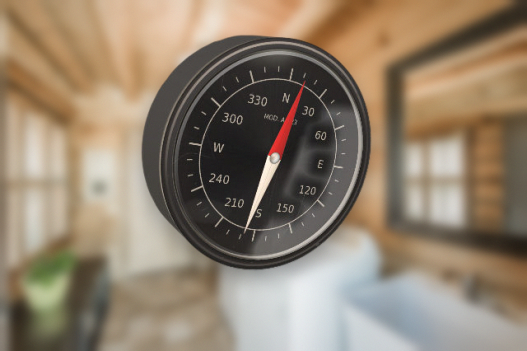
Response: 10 (°)
